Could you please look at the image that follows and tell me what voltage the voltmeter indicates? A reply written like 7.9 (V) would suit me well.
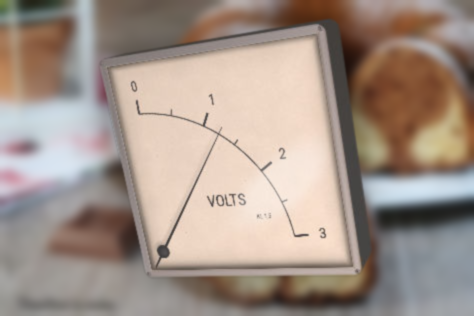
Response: 1.25 (V)
